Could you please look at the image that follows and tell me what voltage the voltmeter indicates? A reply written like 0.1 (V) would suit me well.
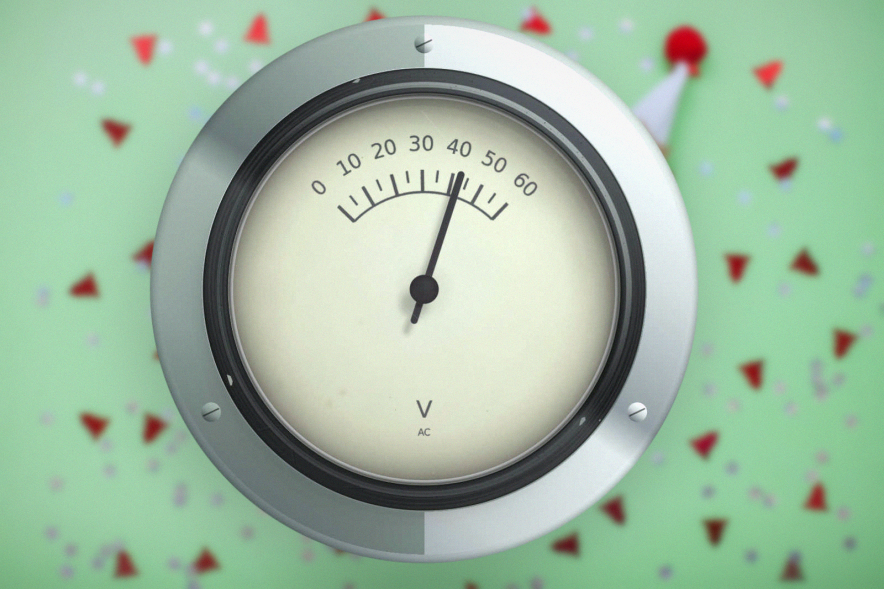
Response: 42.5 (V)
